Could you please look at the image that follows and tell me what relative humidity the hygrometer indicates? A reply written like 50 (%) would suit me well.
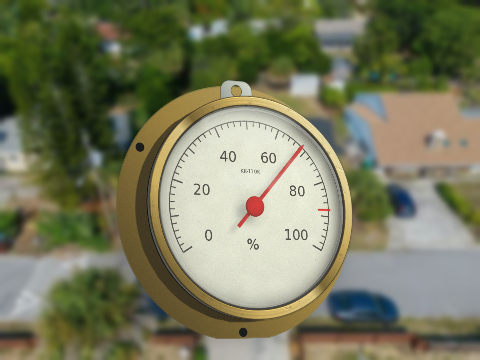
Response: 68 (%)
